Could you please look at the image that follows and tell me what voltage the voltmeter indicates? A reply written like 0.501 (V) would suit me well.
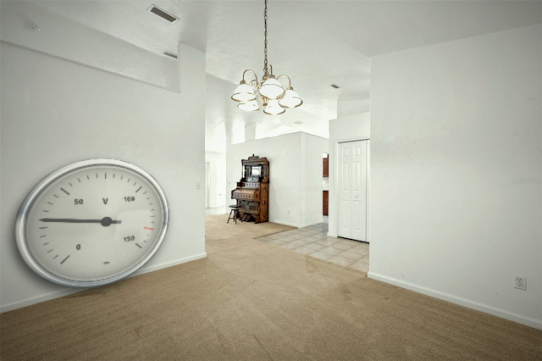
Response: 30 (V)
